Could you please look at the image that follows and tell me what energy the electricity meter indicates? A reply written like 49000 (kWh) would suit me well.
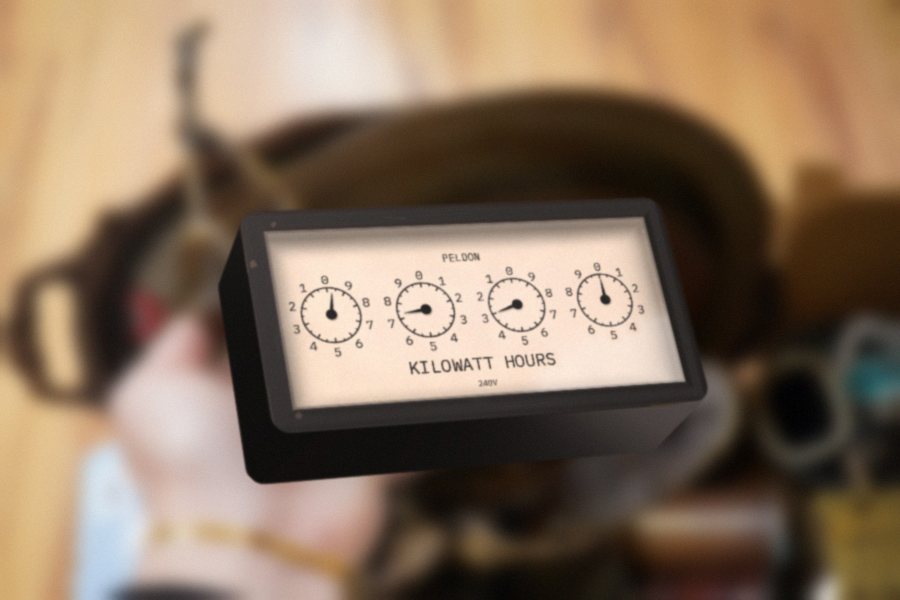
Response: 9730 (kWh)
